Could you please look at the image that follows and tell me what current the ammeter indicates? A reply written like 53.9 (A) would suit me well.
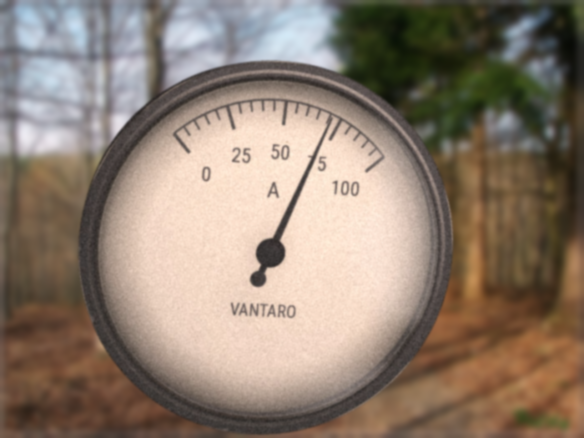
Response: 70 (A)
